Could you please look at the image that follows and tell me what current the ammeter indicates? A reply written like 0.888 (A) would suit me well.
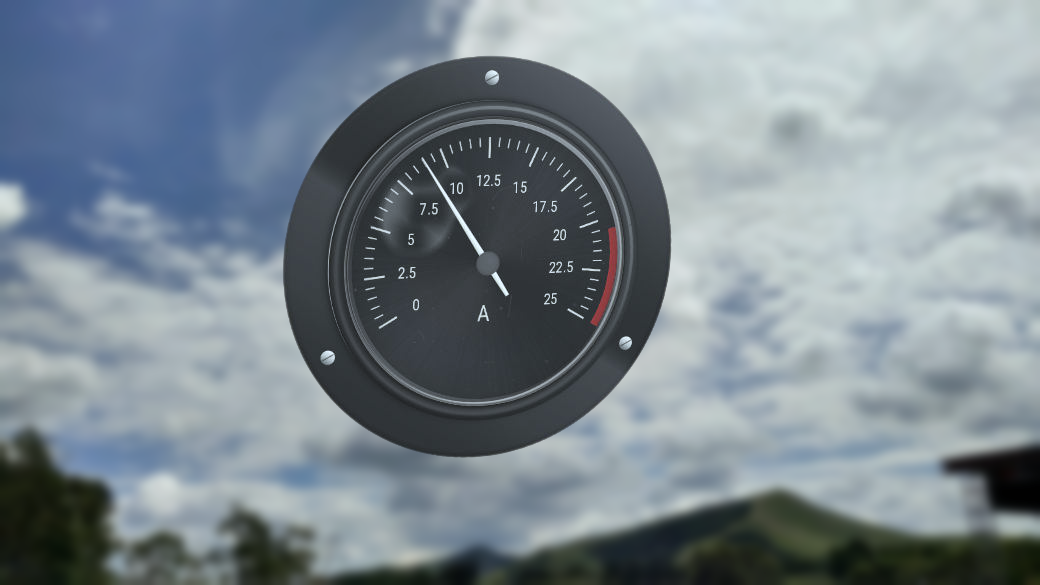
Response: 9 (A)
